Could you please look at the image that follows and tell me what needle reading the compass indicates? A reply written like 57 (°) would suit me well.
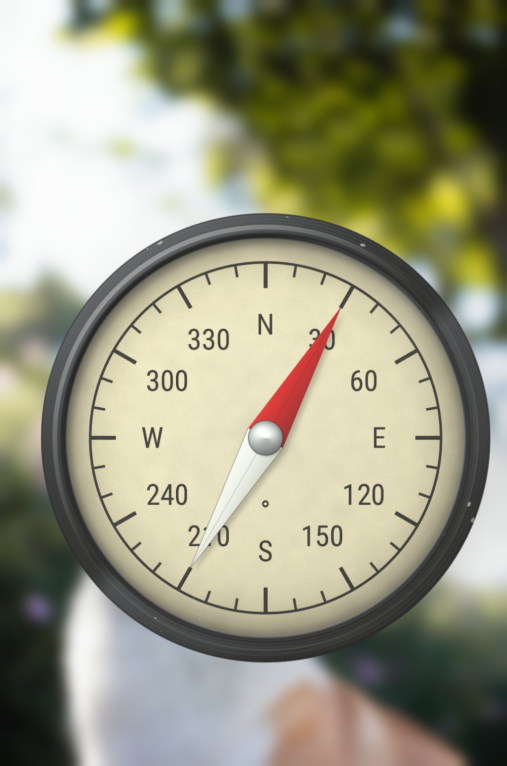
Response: 30 (°)
